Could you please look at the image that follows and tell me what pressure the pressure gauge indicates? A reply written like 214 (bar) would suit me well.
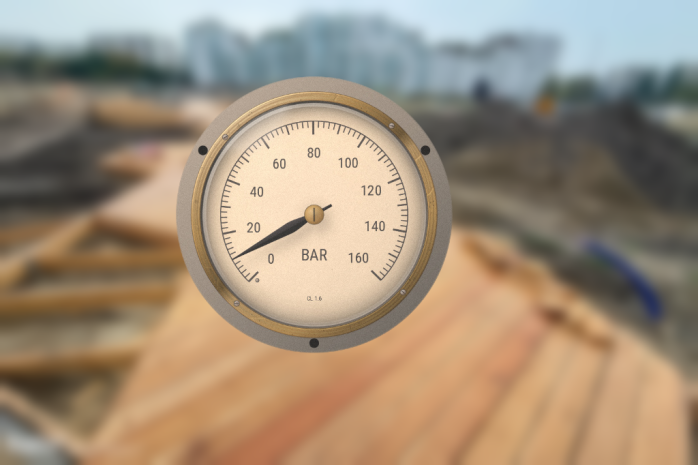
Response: 10 (bar)
